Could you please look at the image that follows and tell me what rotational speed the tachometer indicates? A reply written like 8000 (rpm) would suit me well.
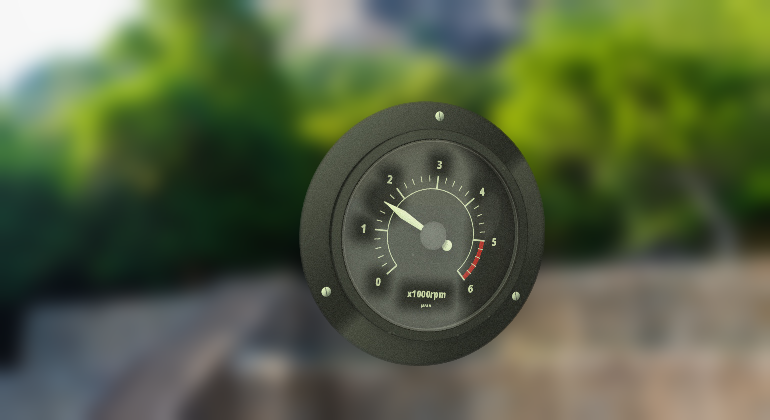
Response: 1600 (rpm)
